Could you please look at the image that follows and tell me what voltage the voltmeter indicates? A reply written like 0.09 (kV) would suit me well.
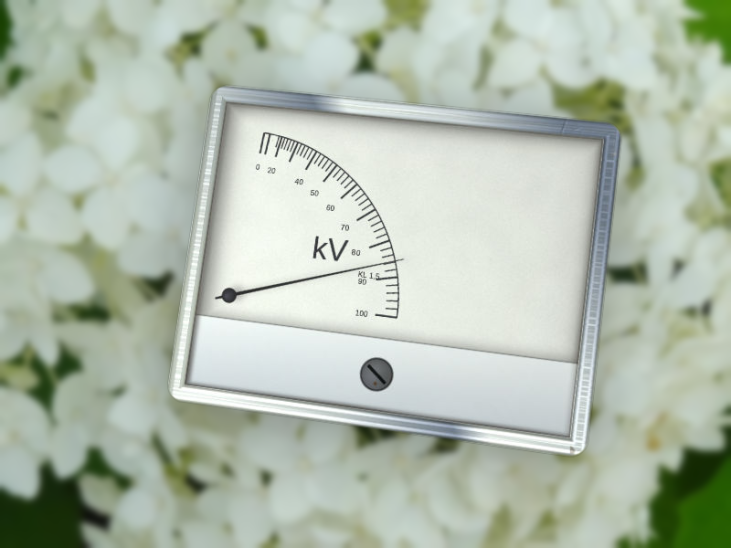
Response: 86 (kV)
